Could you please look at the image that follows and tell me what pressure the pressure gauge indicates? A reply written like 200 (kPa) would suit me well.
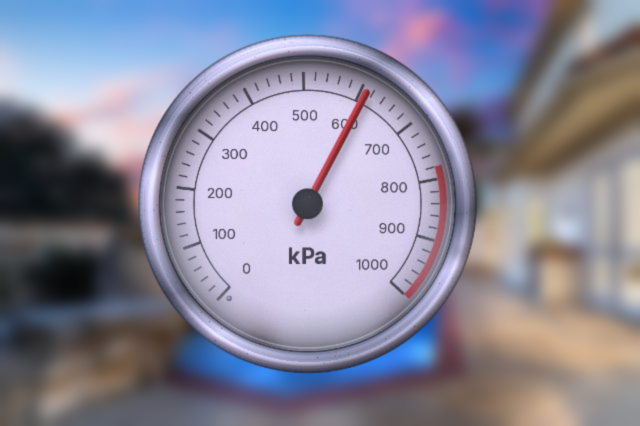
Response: 610 (kPa)
